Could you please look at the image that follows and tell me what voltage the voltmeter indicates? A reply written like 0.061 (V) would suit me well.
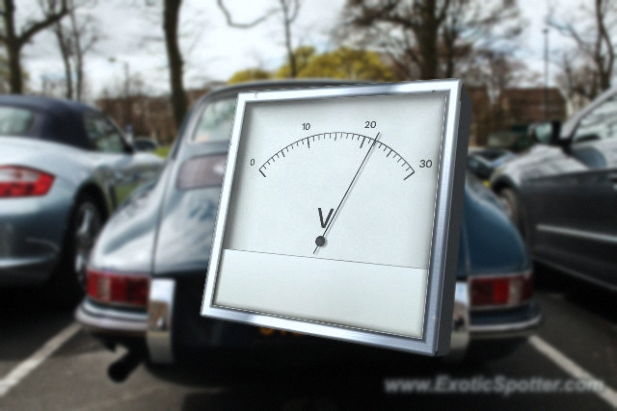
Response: 22 (V)
